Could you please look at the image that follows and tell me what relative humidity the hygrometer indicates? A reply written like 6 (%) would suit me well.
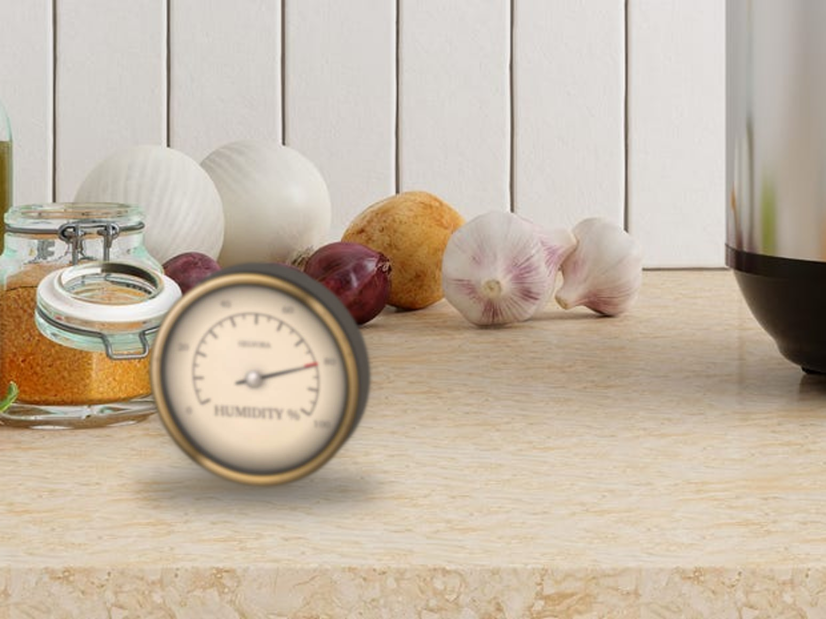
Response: 80 (%)
